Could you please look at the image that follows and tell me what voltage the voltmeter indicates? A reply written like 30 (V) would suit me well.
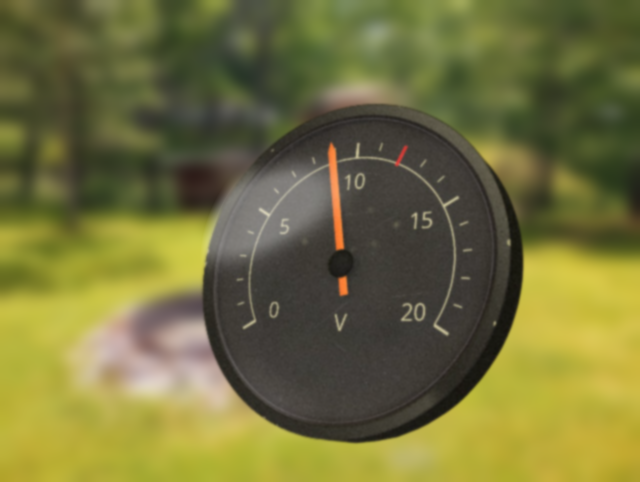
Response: 9 (V)
